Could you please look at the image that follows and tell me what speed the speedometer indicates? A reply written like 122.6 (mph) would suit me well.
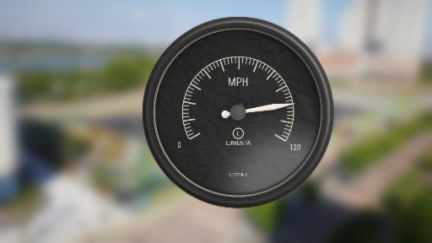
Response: 100 (mph)
